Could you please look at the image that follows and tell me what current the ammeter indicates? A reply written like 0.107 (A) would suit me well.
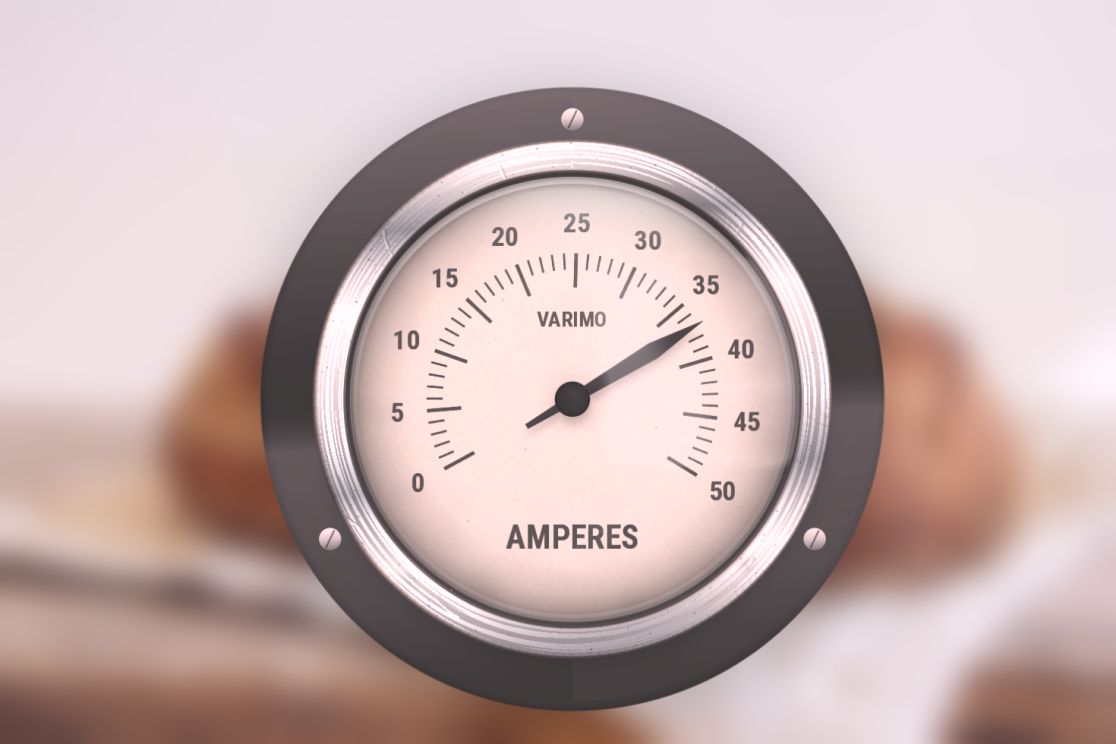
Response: 37 (A)
